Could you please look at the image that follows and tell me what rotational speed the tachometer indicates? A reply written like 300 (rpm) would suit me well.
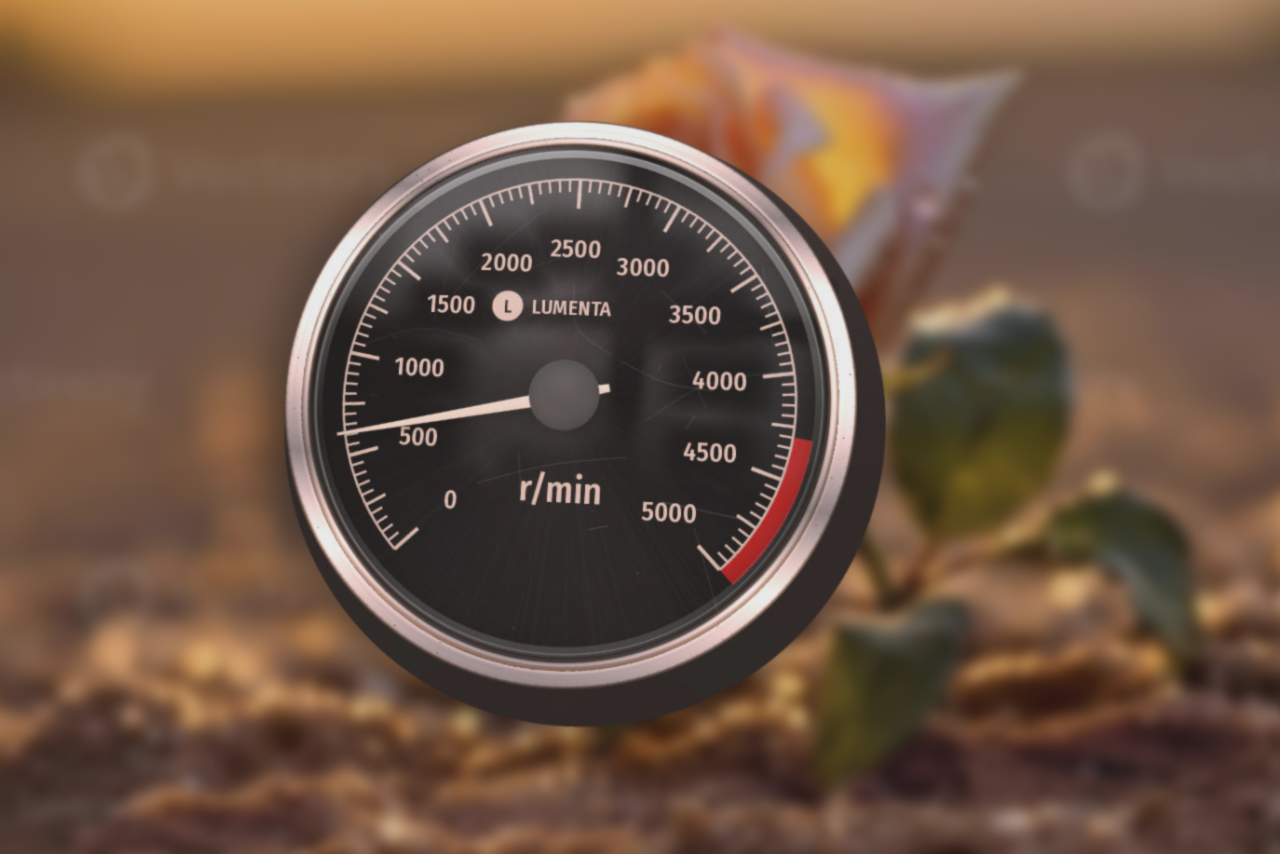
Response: 600 (rpm)
